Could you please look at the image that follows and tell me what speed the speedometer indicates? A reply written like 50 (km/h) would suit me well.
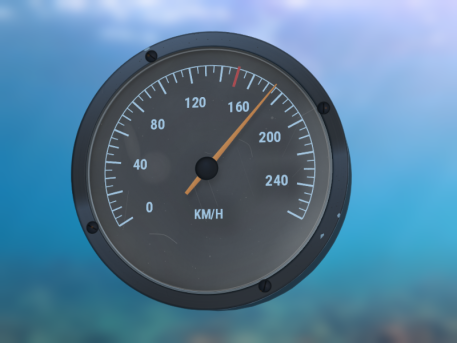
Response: 175 (km/h)
